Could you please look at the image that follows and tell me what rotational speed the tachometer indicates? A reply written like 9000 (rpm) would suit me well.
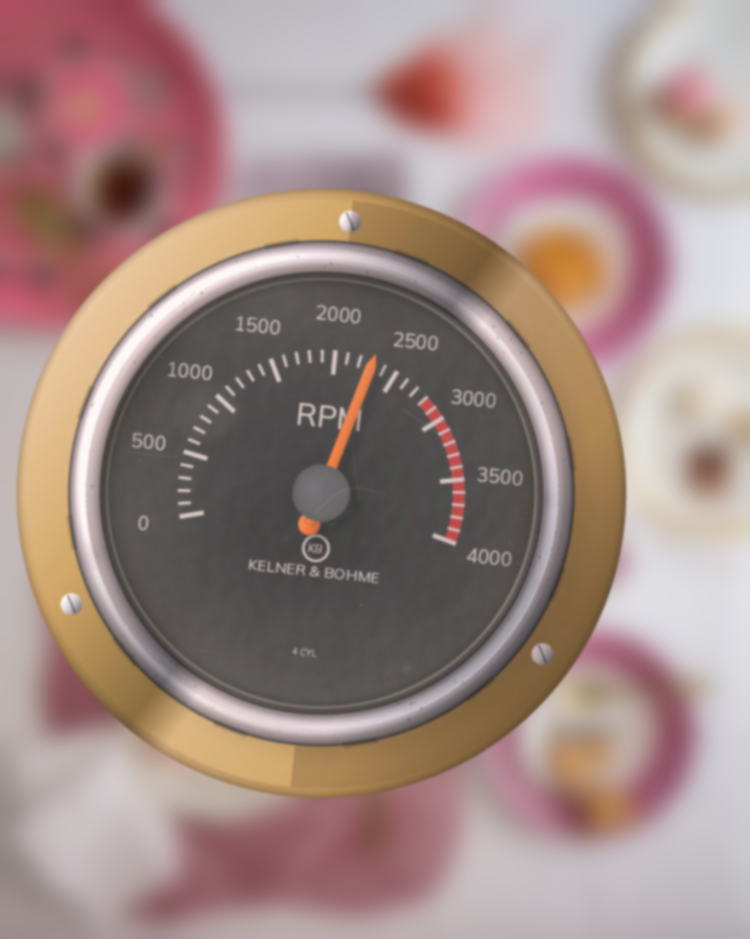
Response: 2300 (rpm)
